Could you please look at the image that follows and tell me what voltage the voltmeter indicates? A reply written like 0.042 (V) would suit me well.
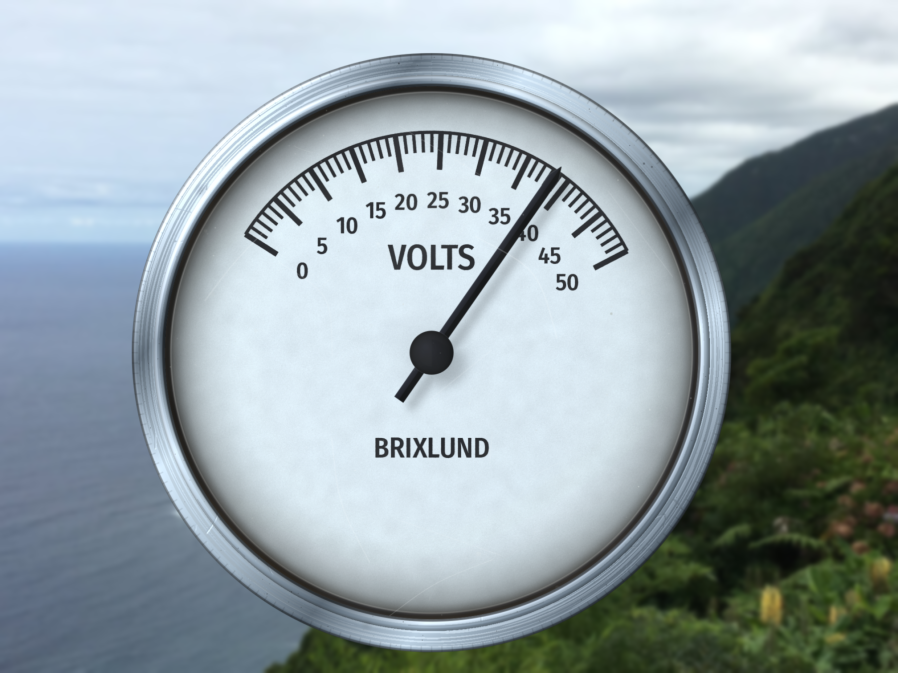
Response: 38.5 (V)
